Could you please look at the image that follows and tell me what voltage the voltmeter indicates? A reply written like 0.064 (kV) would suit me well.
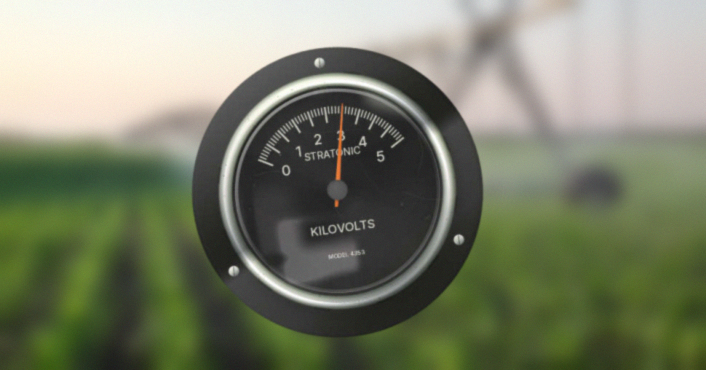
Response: 3 (kV)
